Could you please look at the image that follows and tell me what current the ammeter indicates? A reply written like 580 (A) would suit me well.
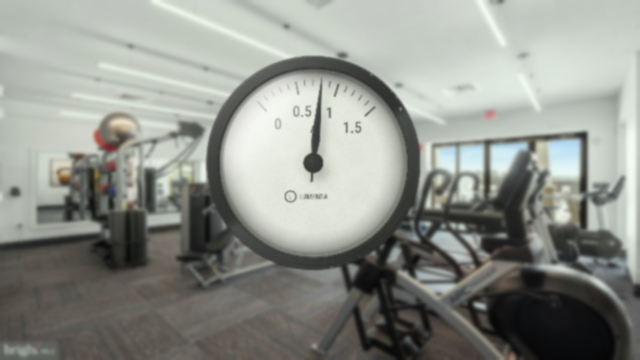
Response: 0.8 (A)
